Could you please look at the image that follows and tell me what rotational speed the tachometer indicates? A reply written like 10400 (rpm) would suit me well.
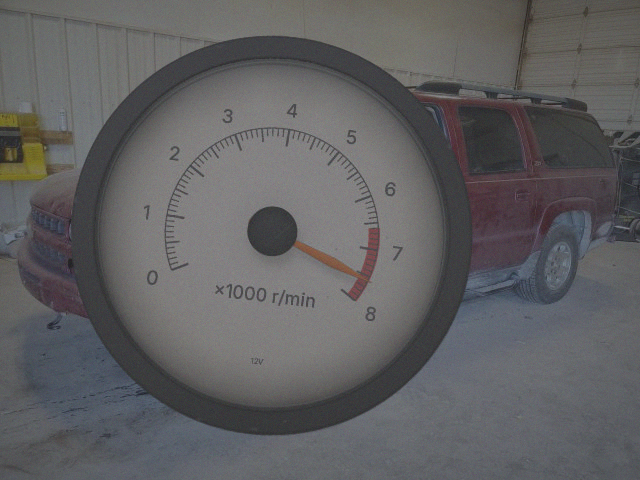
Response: 7600 (rpm)
